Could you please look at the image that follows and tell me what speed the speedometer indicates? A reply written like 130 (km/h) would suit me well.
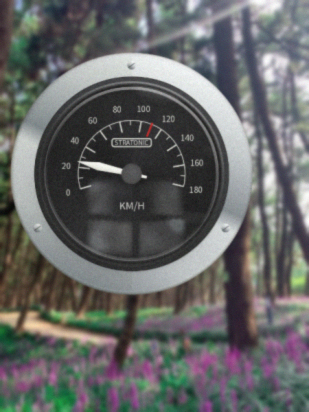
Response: 25 (km/h)
